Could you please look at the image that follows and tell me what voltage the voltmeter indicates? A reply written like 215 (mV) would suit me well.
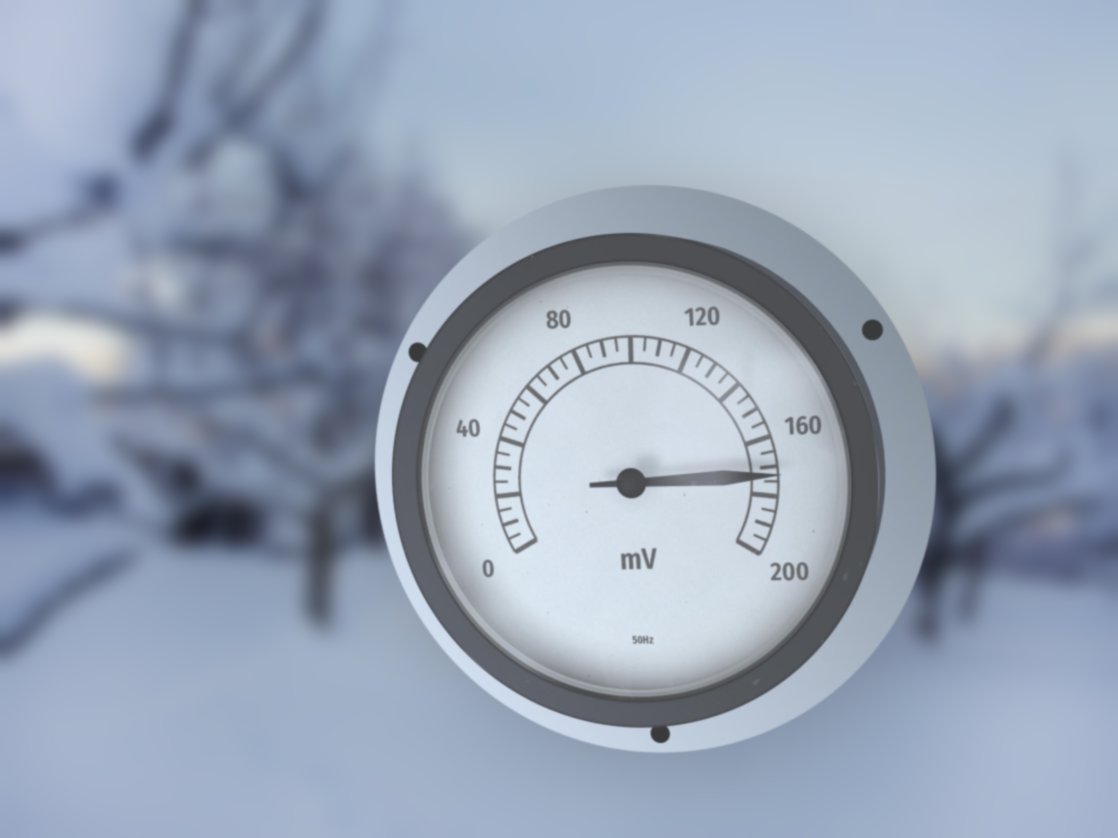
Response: 172.5 (mV)
